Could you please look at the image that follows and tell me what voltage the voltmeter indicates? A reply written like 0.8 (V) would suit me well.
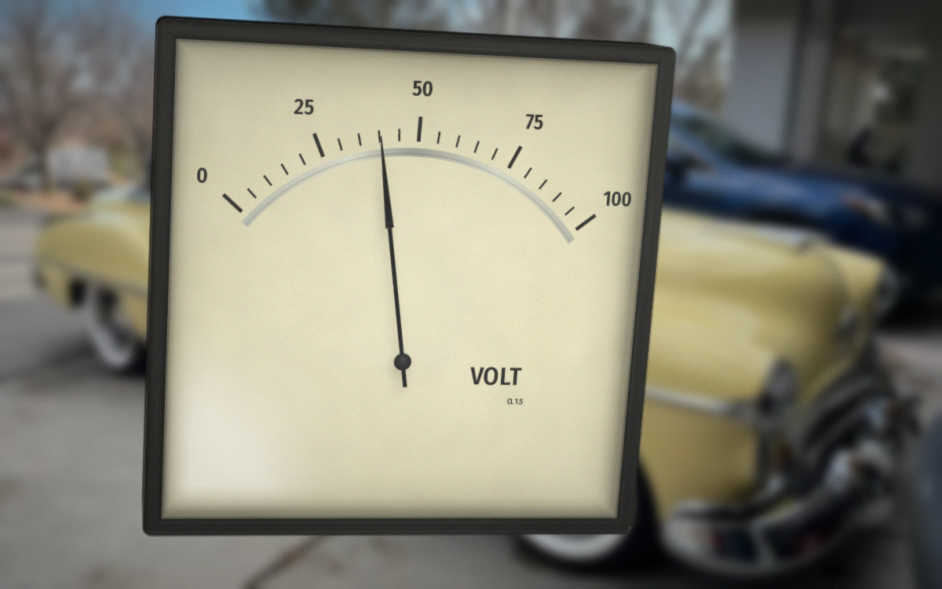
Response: 40 (V)
